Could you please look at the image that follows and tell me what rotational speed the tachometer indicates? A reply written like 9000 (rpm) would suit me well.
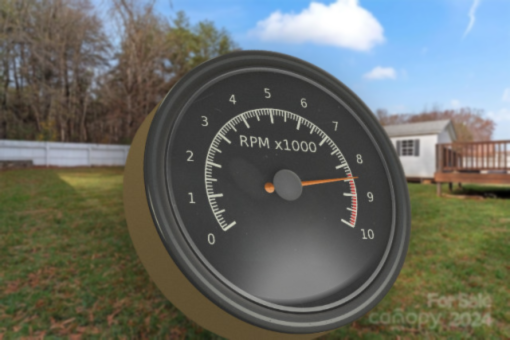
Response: 8500 (rpm)
